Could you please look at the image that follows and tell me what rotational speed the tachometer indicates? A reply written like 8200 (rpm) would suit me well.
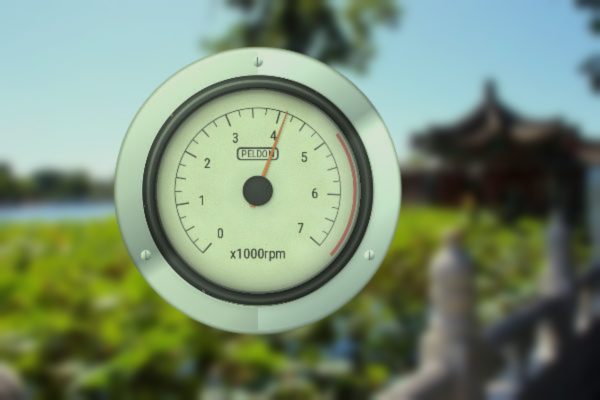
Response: 4125 (rpm)
